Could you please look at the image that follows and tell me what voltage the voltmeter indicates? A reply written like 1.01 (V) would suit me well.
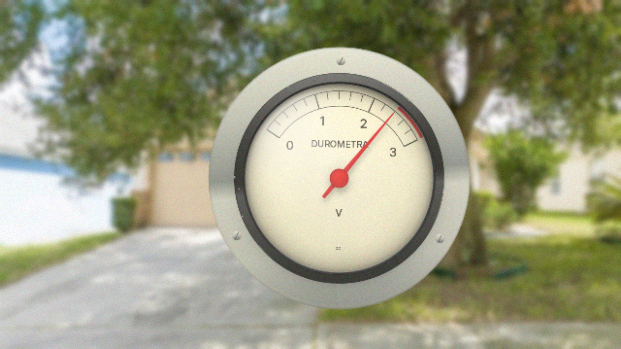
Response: 2.4 (V)
